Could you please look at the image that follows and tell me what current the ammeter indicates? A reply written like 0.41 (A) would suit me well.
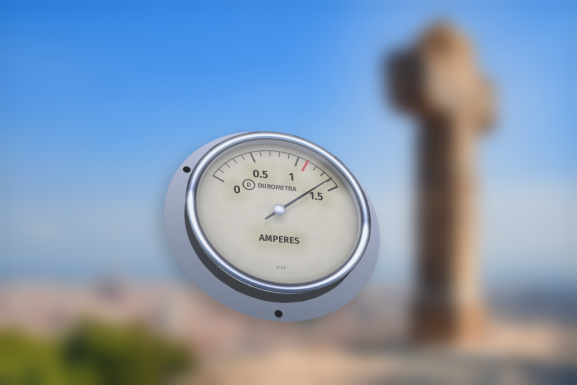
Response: 1.4 (A)
